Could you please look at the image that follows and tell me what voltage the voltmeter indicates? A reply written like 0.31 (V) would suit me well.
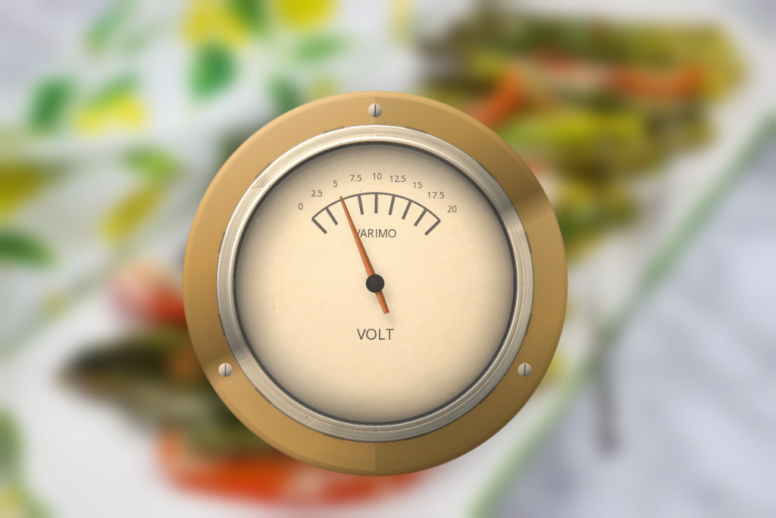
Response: 5 (V)
